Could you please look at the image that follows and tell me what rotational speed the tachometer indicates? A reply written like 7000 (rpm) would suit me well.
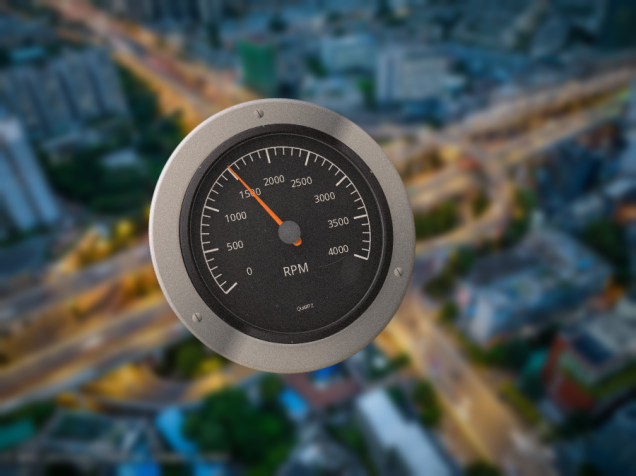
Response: 1500 (rpm)
